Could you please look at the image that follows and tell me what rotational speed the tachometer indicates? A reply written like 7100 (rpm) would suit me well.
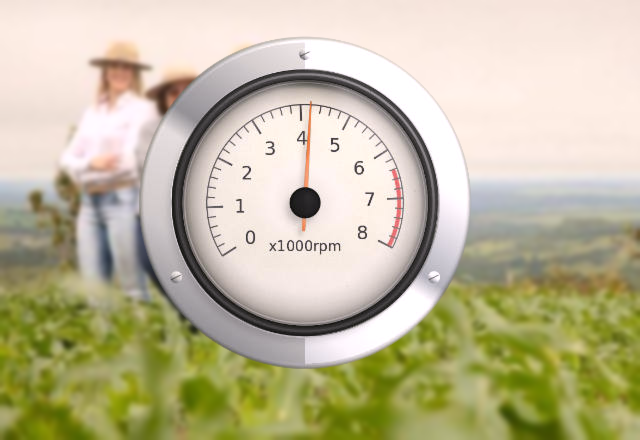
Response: 4200 (rpm)
